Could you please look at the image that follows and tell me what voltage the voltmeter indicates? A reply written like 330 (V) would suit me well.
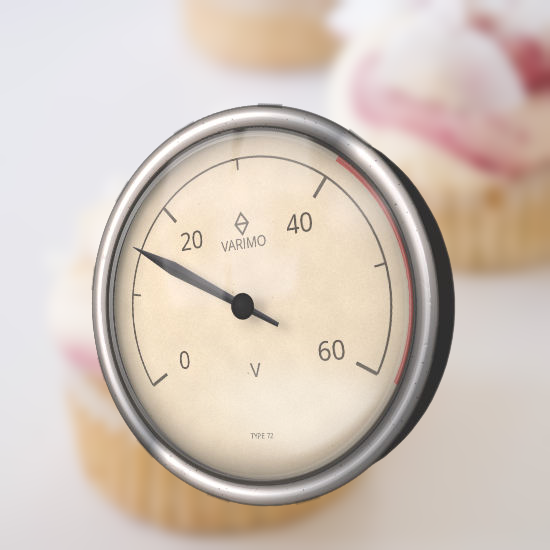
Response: 15 (V)
